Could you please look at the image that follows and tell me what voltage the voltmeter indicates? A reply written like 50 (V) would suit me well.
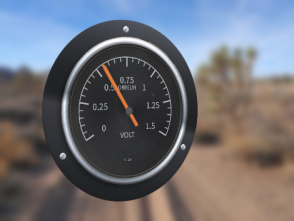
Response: 0.55 (V)
